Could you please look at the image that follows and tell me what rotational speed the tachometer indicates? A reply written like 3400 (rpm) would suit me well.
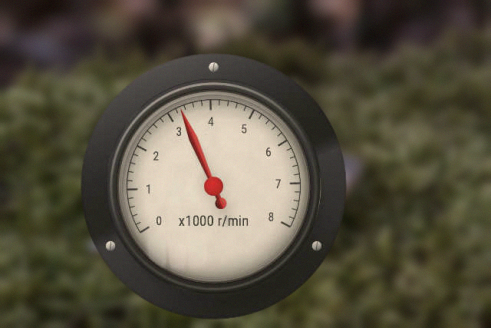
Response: 3300 (rpm)
